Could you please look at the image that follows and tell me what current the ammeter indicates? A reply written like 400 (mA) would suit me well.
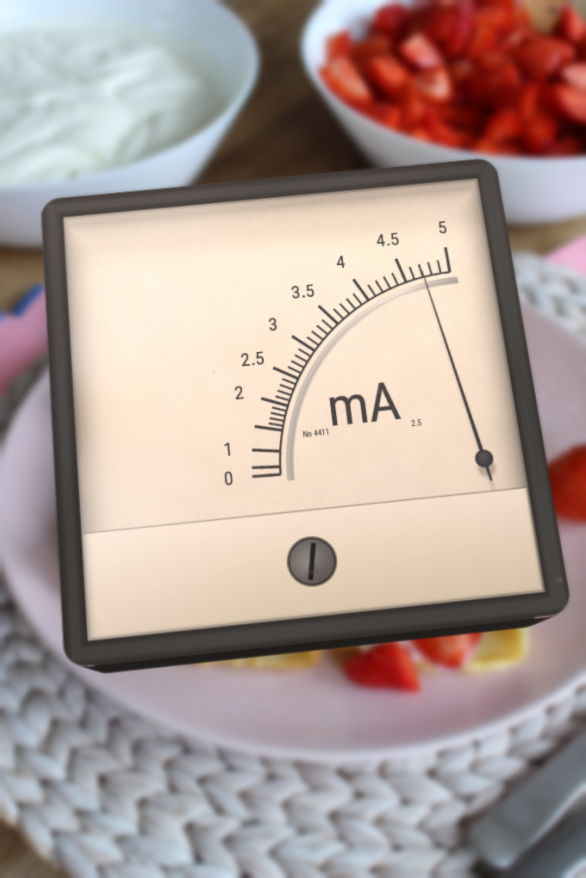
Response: 4.7 (mA)
